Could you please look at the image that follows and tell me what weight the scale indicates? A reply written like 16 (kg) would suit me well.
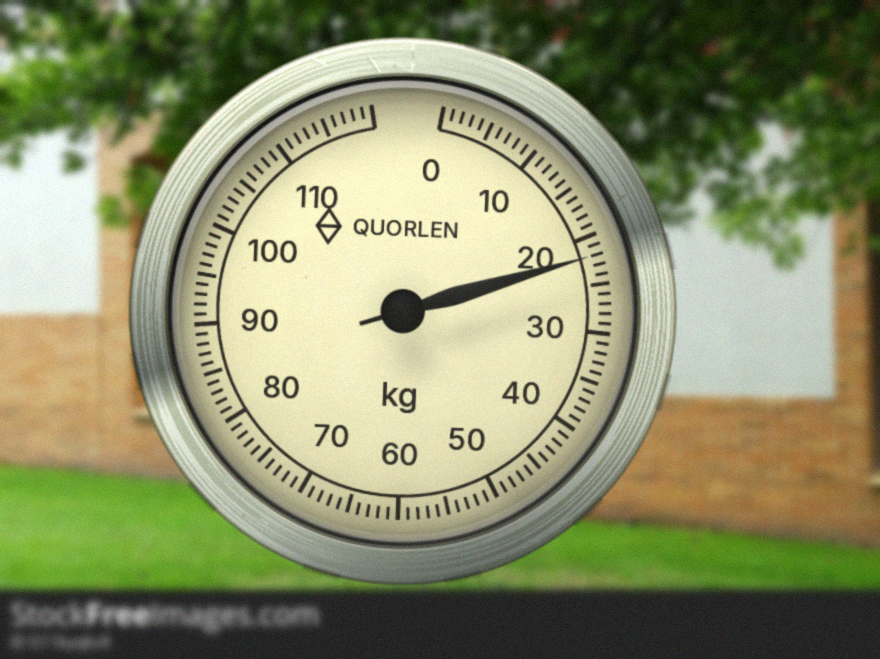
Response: 22 (kg)
